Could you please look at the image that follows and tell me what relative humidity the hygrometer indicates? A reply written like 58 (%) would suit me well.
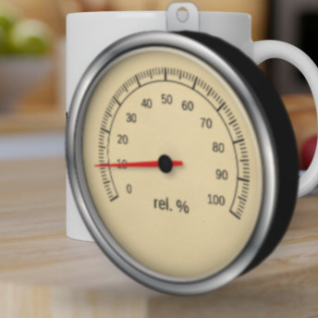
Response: 10 (%)
